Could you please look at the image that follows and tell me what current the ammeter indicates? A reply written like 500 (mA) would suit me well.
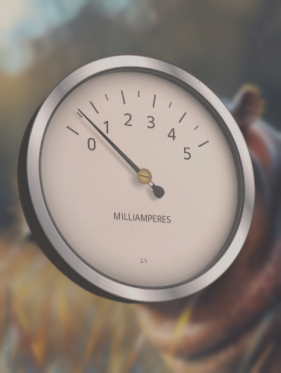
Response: 0.5 (mA)
